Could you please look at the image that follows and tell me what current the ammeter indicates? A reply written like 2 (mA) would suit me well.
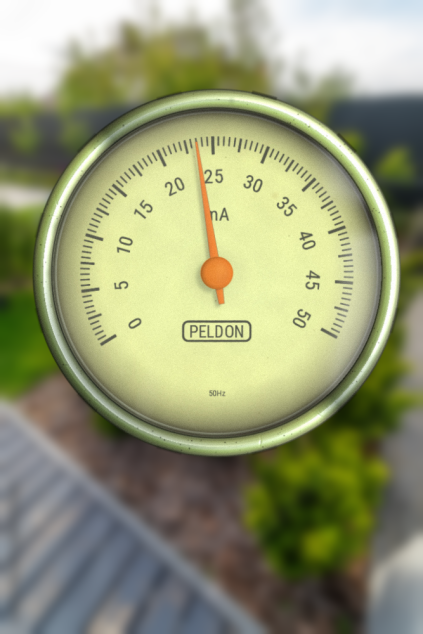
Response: 23.5 (mA)
